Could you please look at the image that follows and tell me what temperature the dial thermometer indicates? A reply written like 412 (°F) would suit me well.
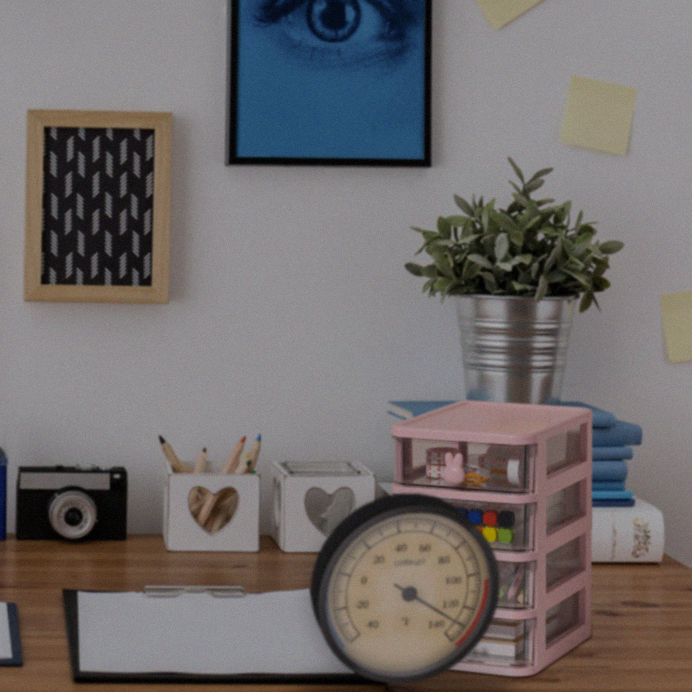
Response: 130 (°F)
